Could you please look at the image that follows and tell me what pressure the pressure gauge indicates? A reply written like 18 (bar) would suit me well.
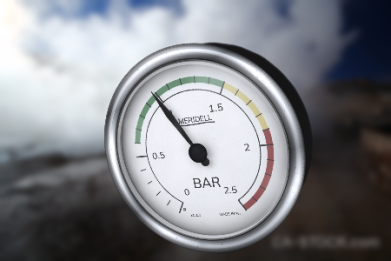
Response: 1 (bar)
